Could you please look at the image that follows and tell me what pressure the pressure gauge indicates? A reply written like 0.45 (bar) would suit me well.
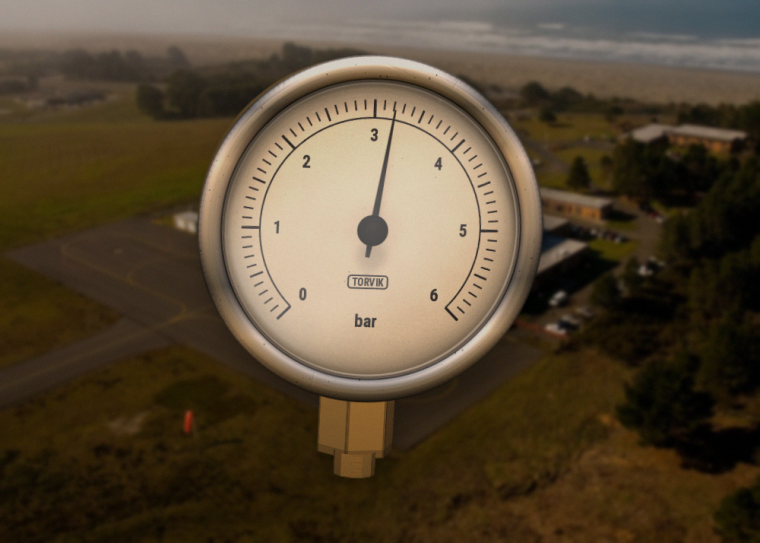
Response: 3.2 (bar)
